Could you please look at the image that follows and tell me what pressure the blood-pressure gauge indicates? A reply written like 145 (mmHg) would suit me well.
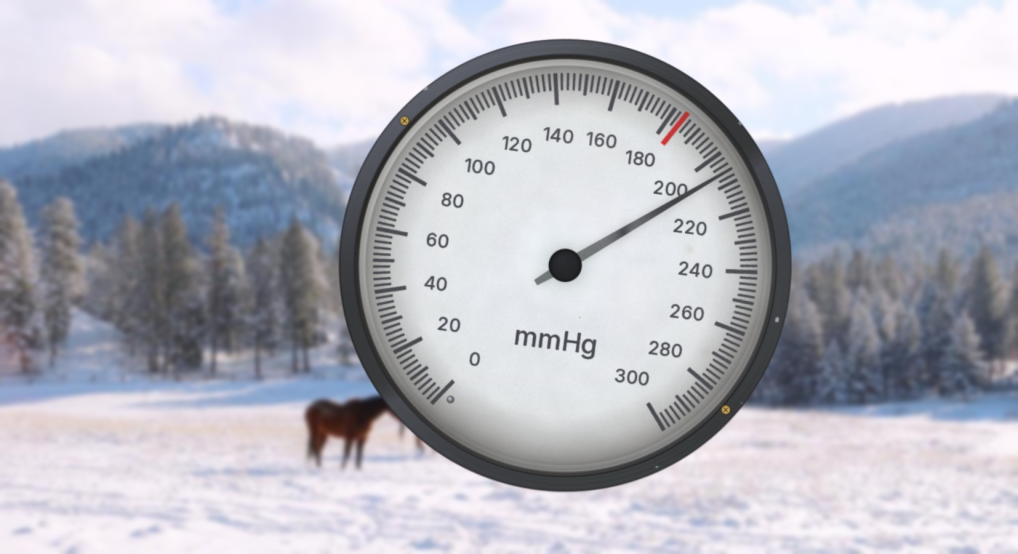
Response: 206 (mmHg)
